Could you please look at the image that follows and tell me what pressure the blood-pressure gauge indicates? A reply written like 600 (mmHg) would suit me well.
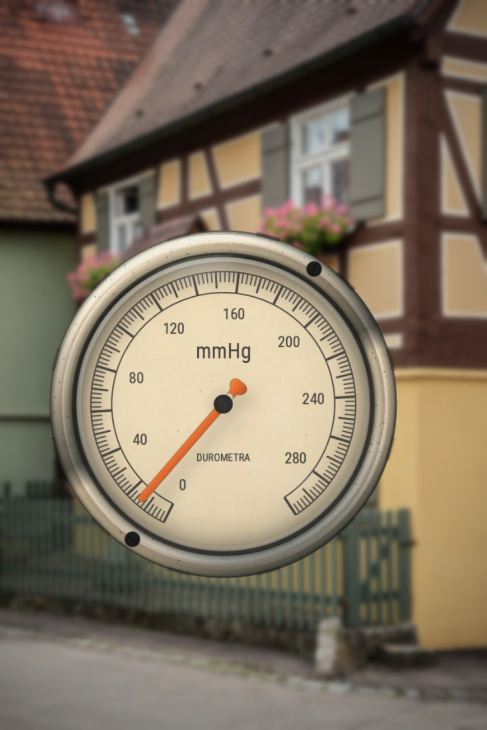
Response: 14 (mmHg)
